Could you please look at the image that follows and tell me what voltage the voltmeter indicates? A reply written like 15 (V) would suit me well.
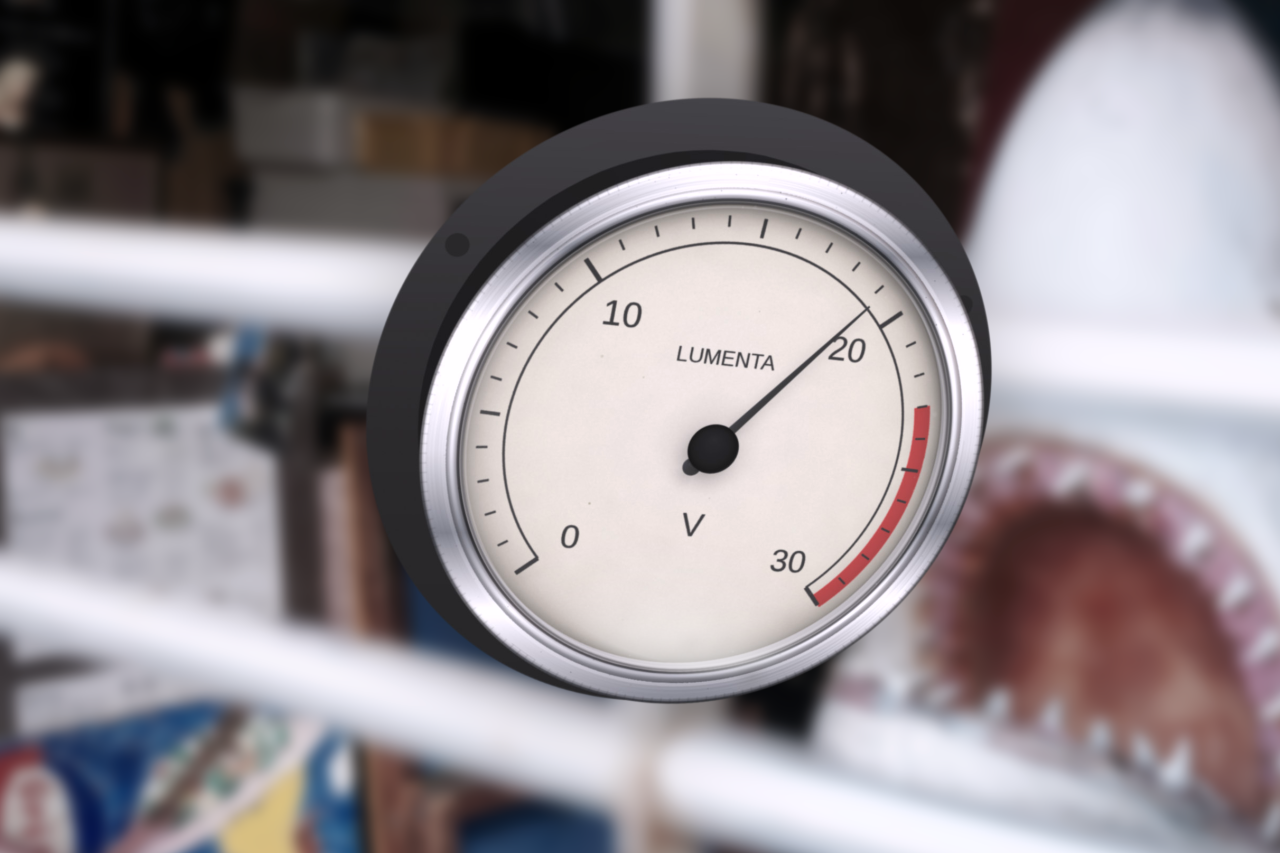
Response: 19 (V)
